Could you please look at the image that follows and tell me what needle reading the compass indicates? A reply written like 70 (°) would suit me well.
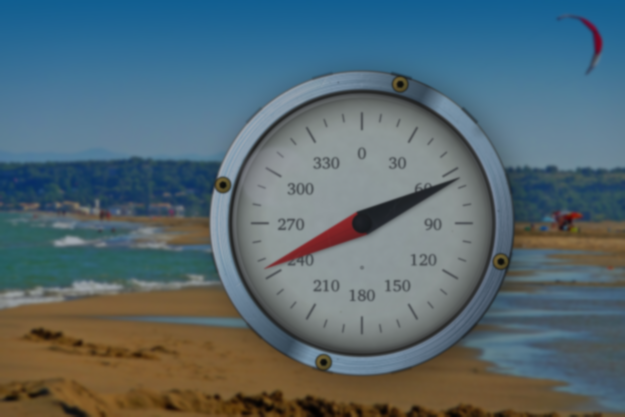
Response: 245 (°)
